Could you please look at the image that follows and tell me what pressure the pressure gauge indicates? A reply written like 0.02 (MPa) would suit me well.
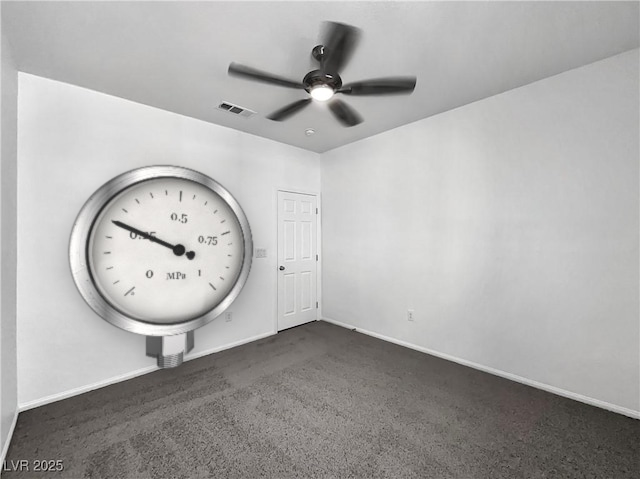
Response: 0.25 (MPa)
